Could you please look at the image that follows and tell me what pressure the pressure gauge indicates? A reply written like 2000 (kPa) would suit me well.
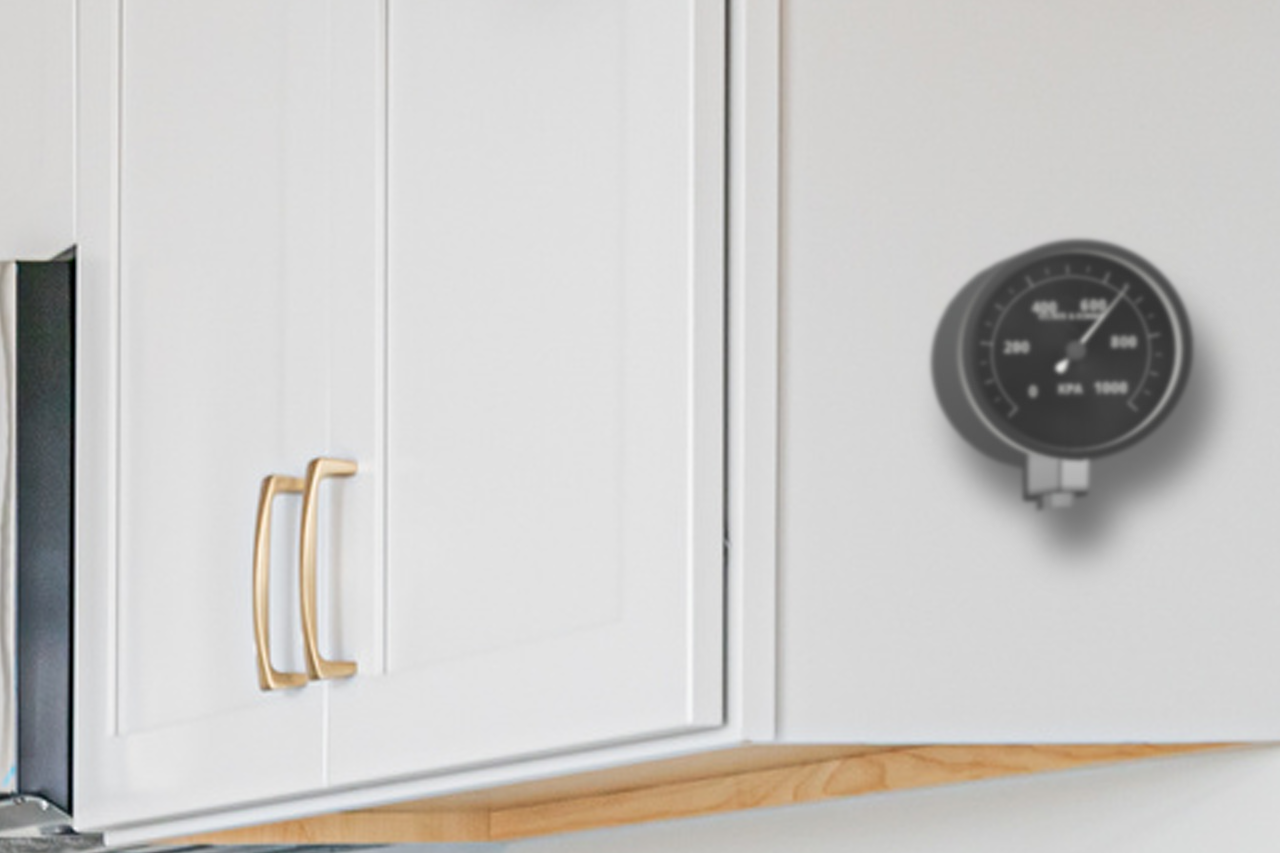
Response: 650 (kPa)
